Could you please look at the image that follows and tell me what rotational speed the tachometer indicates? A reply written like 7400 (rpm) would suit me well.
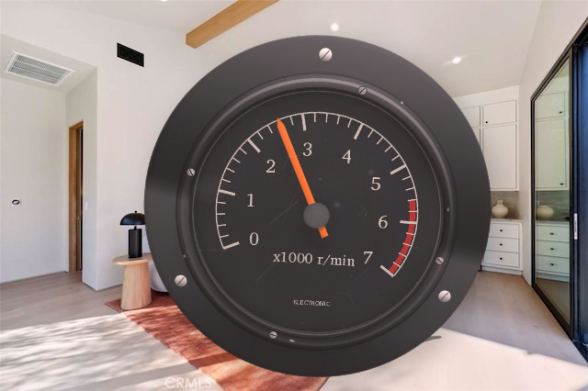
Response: 2600 (rpm)
